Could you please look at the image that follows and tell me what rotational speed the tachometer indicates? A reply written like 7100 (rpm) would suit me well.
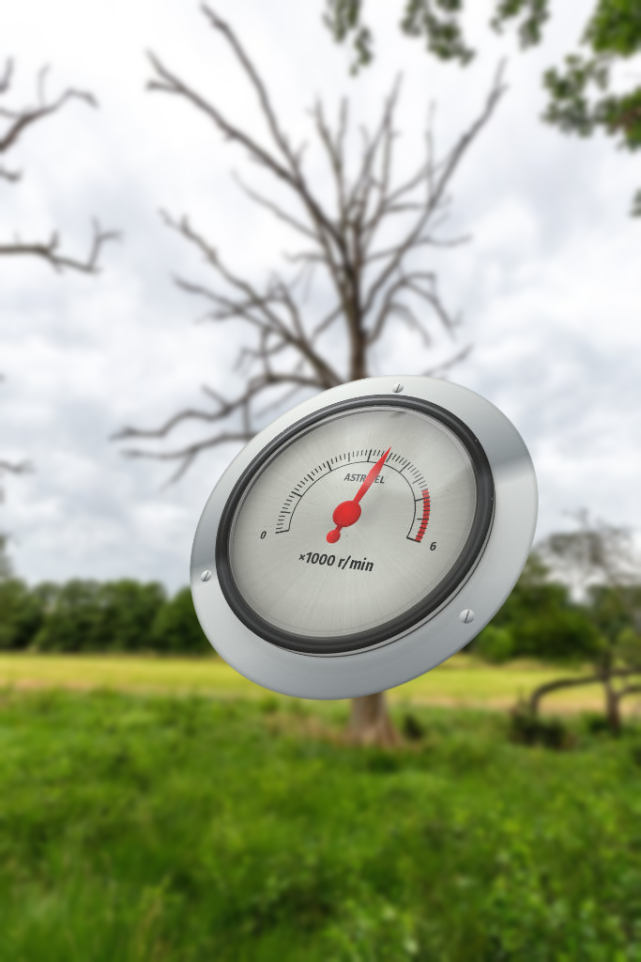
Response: 3500 (rpm)
